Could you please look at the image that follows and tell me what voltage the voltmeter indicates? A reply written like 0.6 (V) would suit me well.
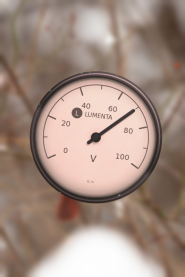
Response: 70 (V)
